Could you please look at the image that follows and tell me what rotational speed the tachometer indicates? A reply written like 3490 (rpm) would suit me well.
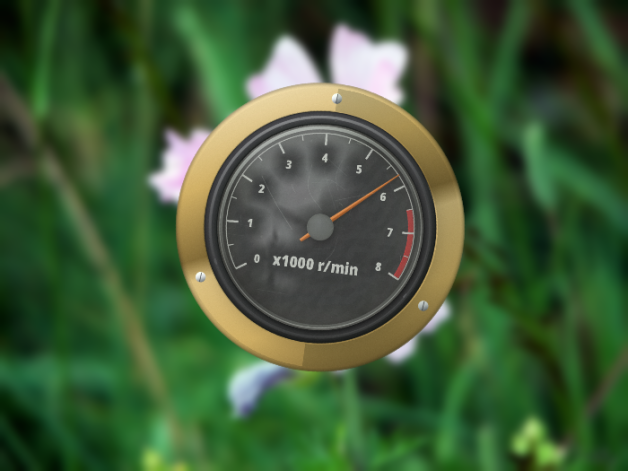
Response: 5750 (rpm)
